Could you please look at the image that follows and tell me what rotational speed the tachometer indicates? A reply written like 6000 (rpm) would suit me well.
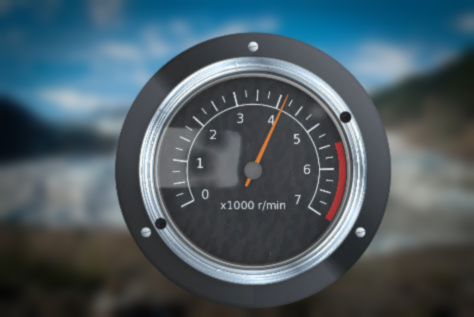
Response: 4125 (rpm)
